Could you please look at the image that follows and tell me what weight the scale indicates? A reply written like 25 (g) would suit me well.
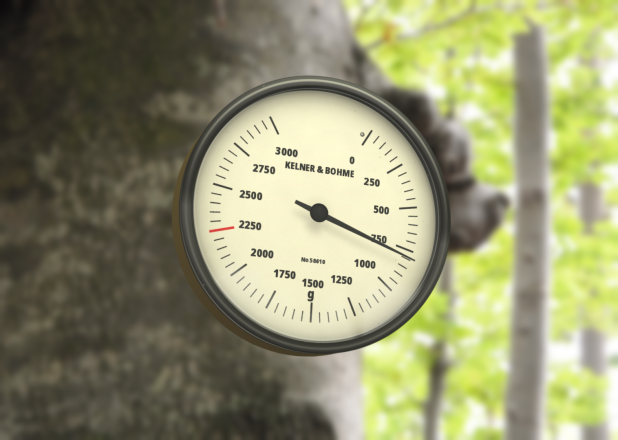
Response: 800 (g)
